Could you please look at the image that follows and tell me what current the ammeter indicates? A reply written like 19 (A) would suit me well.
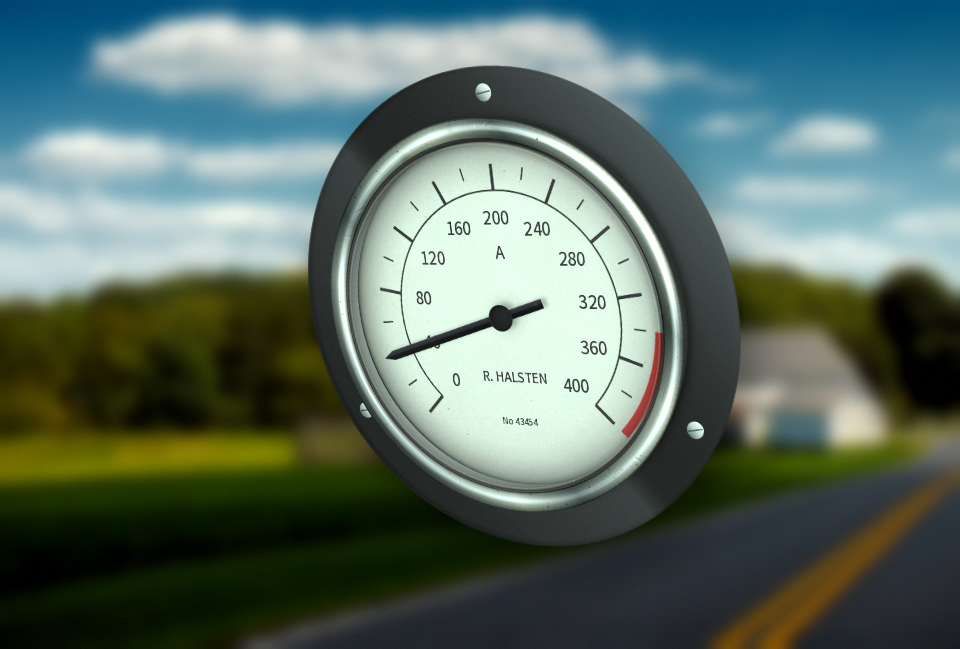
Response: 40 (A)
